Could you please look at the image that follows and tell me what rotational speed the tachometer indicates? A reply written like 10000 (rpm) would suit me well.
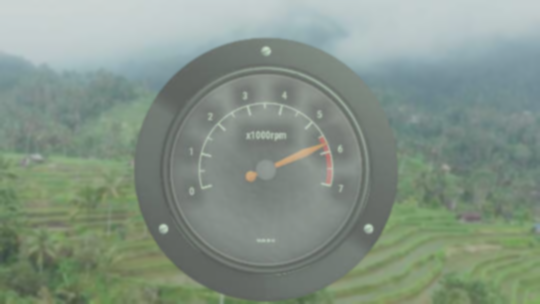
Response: 5750 (rpm)
